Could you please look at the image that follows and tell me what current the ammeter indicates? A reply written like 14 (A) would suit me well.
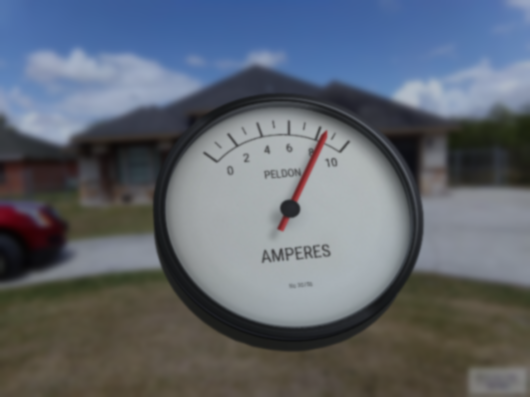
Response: 8.5 (A)
